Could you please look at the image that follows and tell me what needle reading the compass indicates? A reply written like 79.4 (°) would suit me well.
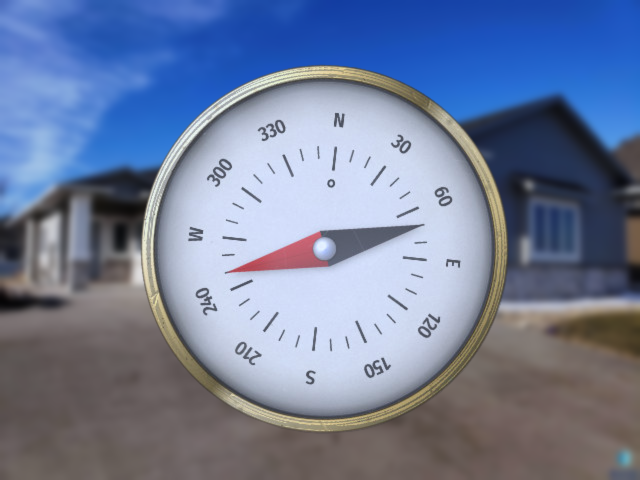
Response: 250 (°)
